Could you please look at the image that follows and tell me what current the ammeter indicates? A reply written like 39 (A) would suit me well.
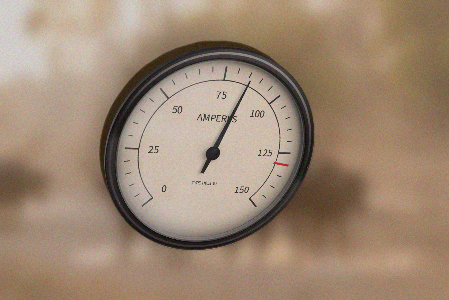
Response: 85 (A)
